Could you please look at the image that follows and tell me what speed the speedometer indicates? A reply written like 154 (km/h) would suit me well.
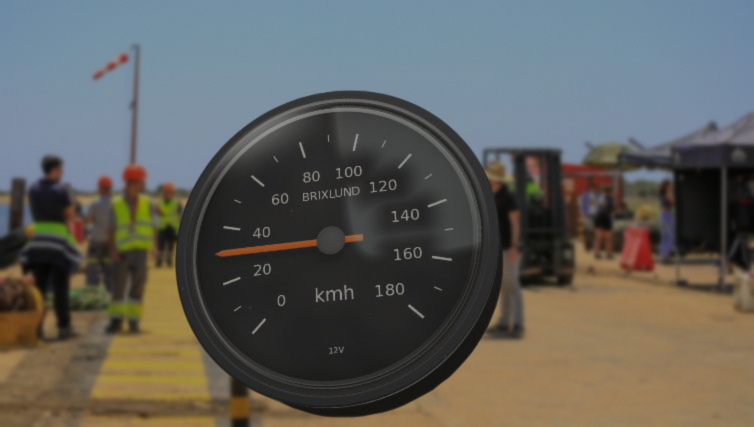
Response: 30 (km/h)
